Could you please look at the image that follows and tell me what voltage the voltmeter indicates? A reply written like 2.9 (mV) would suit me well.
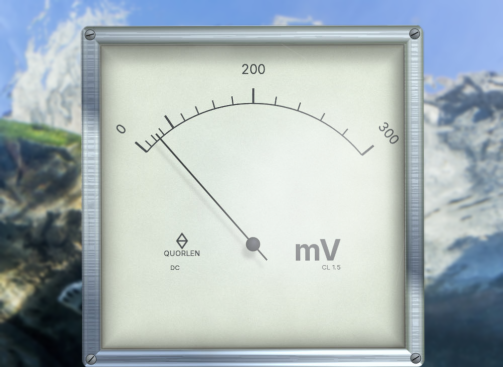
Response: 70 (mV)
